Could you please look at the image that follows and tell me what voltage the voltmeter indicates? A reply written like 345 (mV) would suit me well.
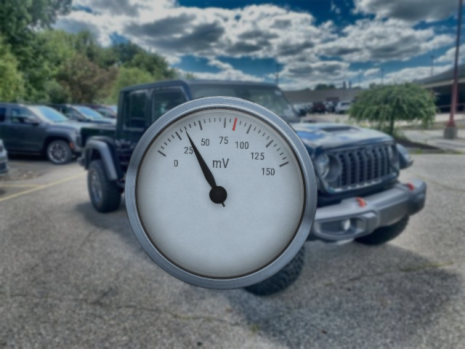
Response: 35 (mV)
